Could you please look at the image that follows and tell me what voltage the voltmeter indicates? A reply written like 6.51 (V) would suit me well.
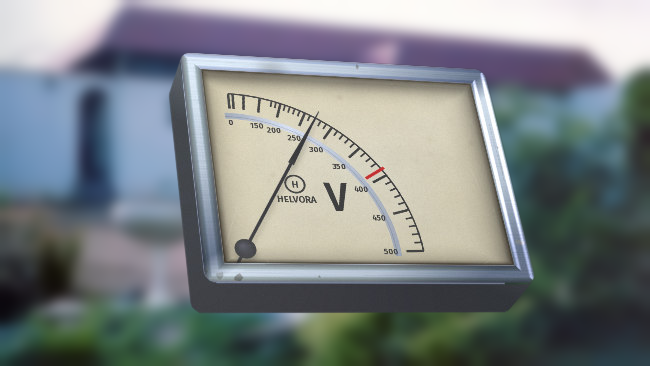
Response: 270 (V)
